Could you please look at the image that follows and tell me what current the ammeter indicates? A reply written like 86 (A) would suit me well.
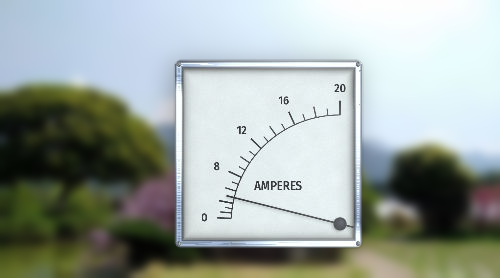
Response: 5 (A)
